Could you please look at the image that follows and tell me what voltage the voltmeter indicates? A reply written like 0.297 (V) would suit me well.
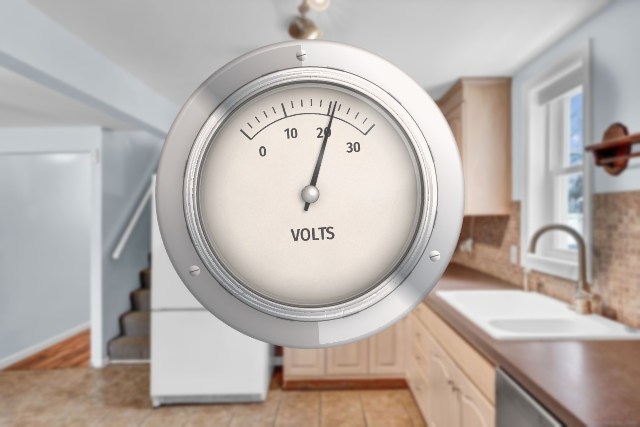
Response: 21 (V)
